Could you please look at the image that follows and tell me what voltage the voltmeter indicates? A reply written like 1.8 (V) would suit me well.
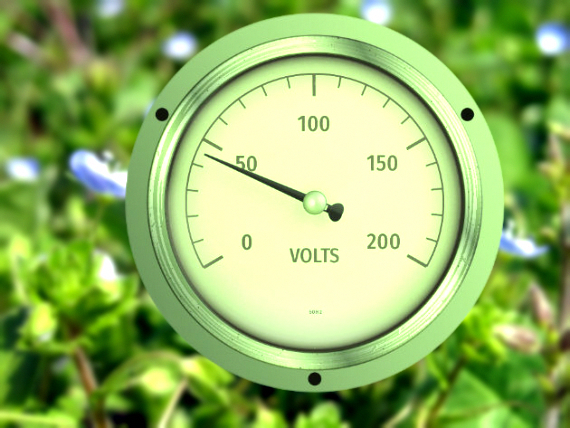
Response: 45 (V)
